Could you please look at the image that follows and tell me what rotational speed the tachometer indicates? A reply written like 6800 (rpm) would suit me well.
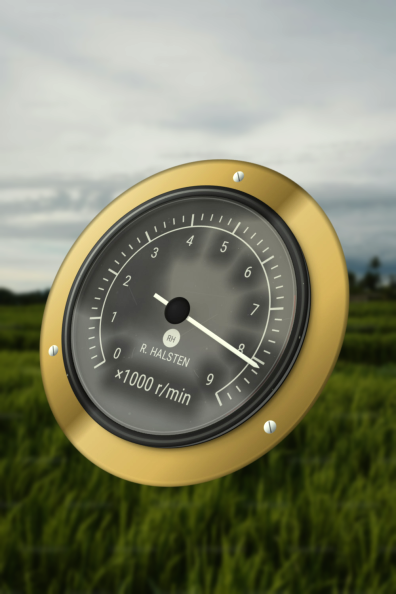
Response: 8100 (rpm)
